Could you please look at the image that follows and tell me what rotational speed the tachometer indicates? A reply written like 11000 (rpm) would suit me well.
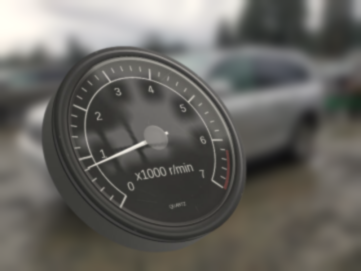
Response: 800 (rpm)
